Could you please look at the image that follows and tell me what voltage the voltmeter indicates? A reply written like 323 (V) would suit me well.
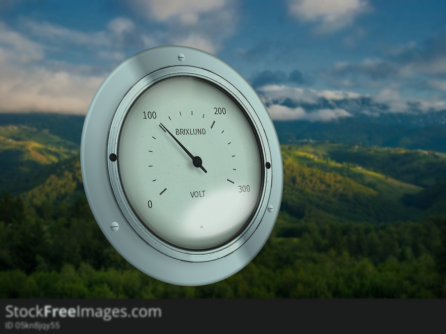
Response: 100 (V)
